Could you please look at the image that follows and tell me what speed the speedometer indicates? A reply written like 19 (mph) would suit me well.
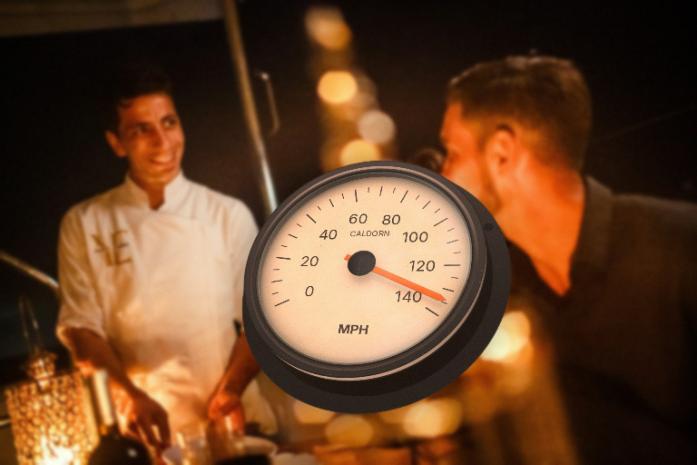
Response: 135 (mph)
